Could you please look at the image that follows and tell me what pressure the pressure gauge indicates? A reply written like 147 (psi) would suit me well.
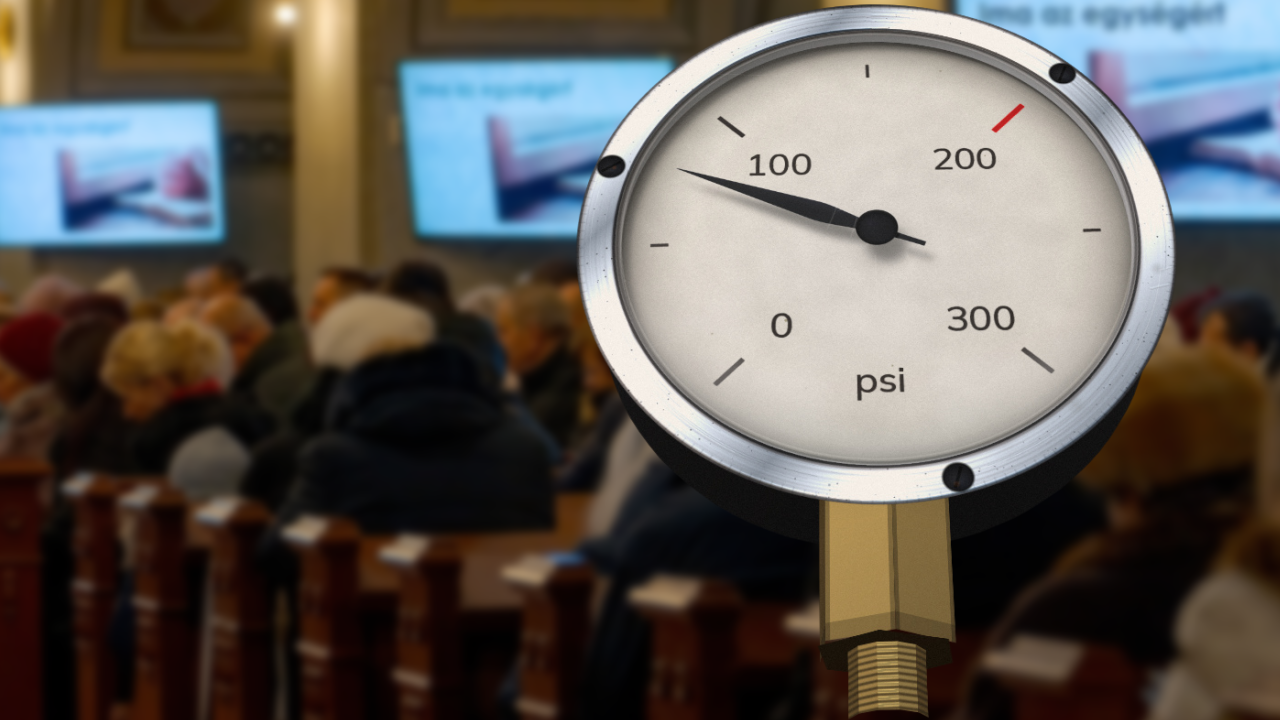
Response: 75 (psi)
